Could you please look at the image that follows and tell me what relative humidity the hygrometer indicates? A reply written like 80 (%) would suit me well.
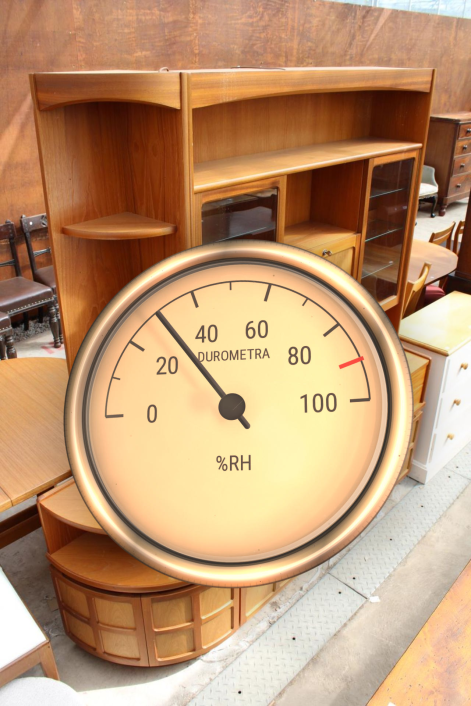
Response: 30 (%)
